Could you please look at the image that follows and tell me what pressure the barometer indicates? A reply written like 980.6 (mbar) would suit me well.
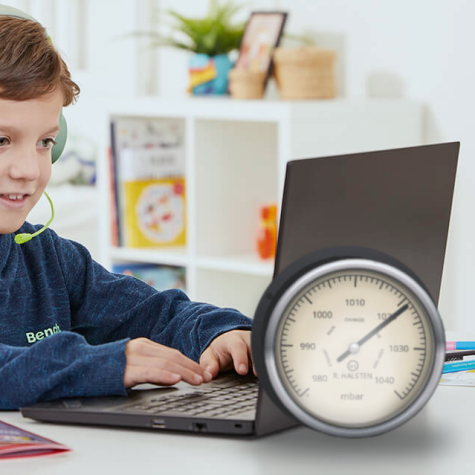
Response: 1021 (mbar)
